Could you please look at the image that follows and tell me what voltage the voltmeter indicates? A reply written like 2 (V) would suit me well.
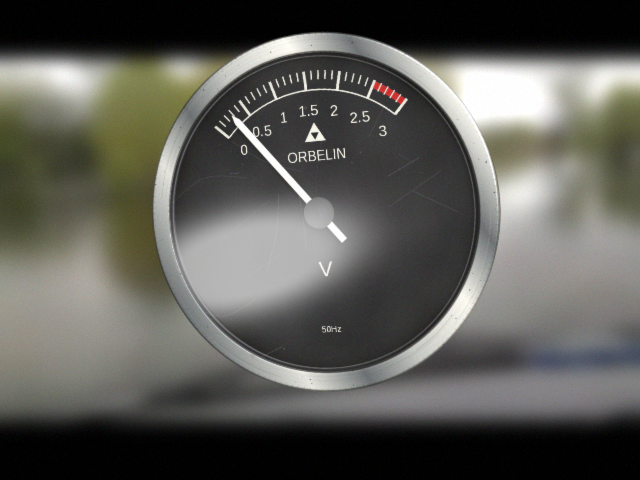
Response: 0.3 (V)
